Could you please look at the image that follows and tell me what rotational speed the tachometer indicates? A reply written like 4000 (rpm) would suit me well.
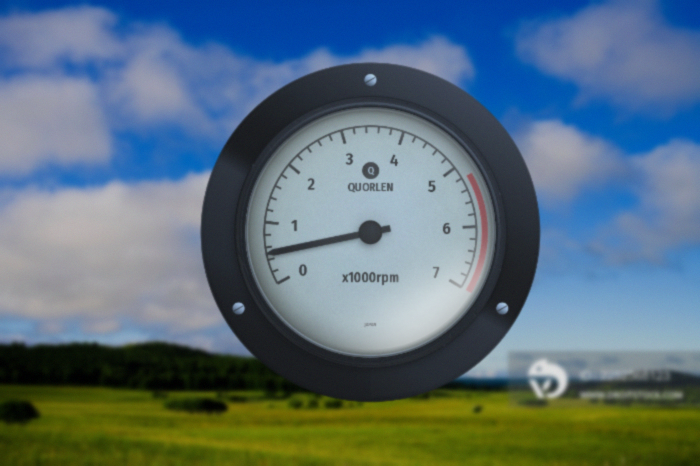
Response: 500 (rpm)
